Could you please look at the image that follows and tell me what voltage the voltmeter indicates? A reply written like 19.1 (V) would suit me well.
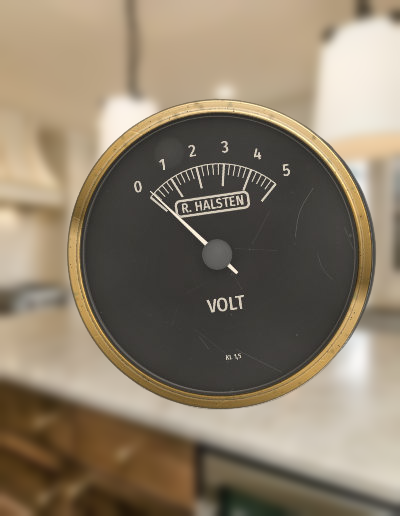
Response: 0.2 (V)
